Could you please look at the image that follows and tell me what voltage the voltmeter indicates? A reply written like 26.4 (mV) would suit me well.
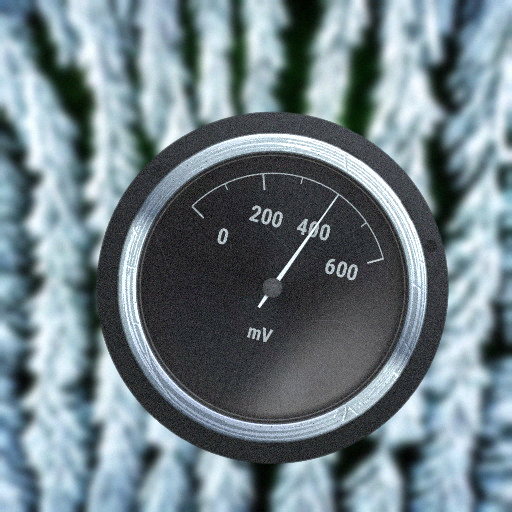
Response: 400 (mV)
